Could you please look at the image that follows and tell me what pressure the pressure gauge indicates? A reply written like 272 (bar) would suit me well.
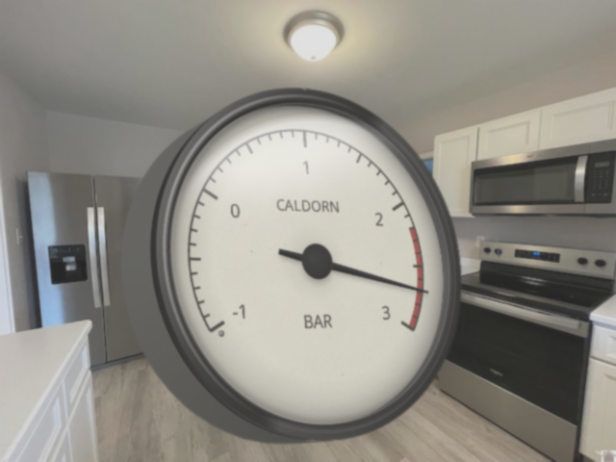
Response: 2.7 (bar)
